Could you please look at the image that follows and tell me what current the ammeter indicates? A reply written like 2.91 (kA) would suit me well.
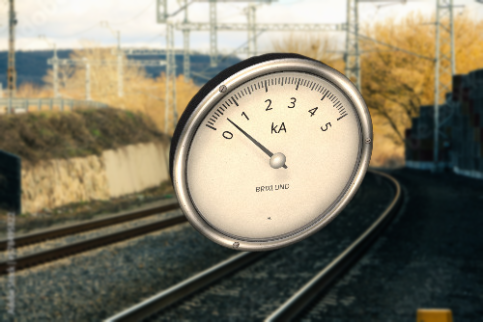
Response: 0.5 (kA)
